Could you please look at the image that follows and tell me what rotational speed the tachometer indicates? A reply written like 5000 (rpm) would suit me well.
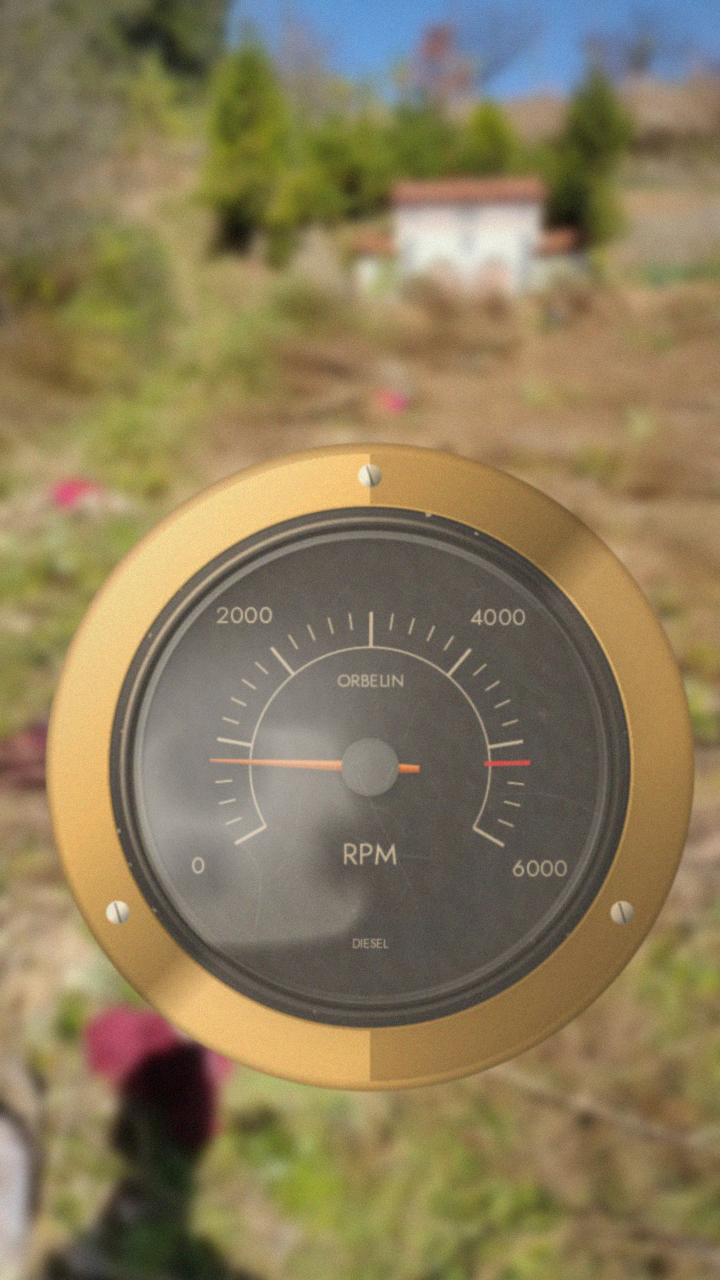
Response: 800 (rpm)
